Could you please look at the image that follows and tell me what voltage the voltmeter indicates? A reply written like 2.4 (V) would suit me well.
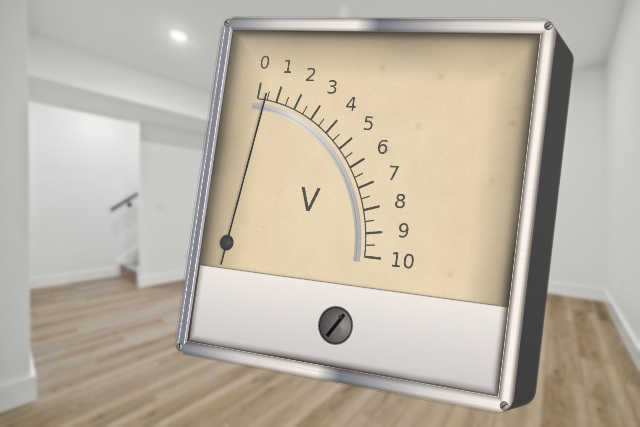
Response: 0.5 (V)
